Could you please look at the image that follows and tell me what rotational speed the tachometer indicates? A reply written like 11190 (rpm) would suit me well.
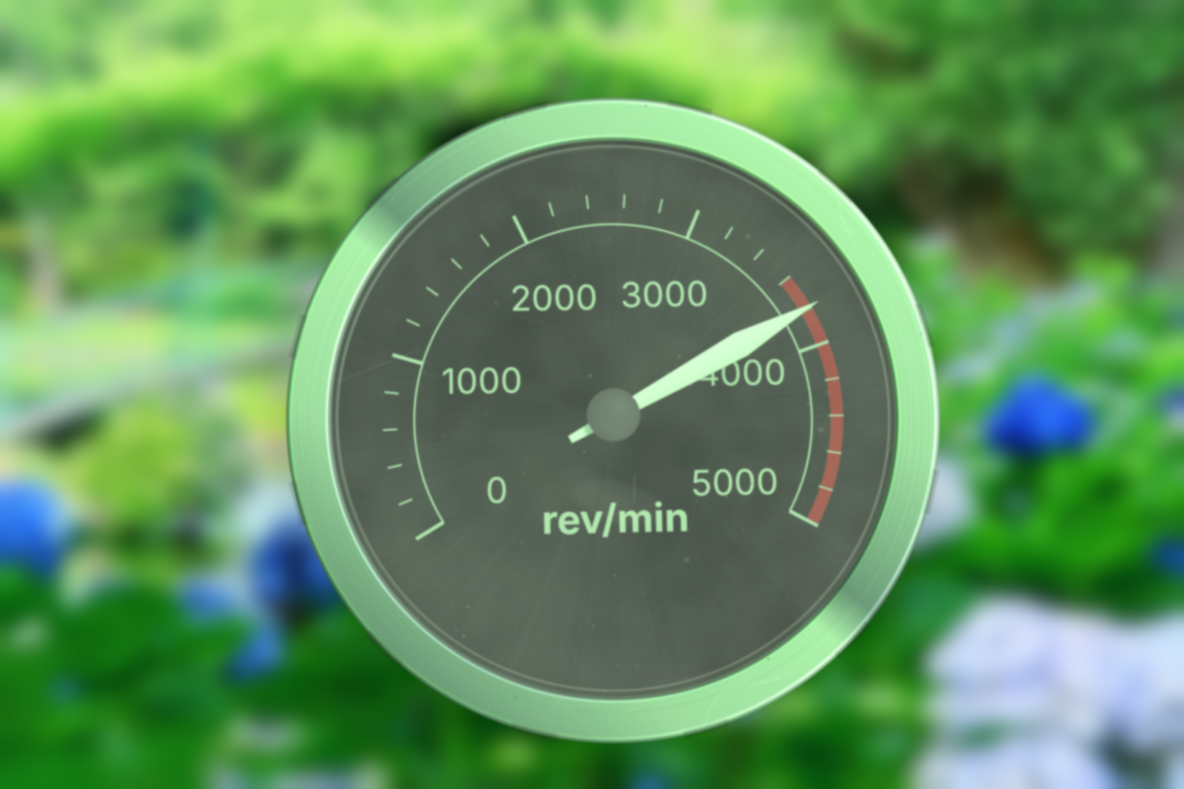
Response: 3800 (rpm)
